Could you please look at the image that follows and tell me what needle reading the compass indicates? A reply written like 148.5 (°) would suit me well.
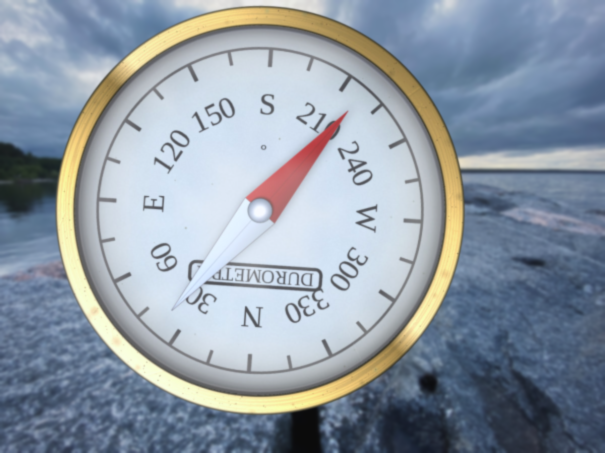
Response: 217.5 (°)
